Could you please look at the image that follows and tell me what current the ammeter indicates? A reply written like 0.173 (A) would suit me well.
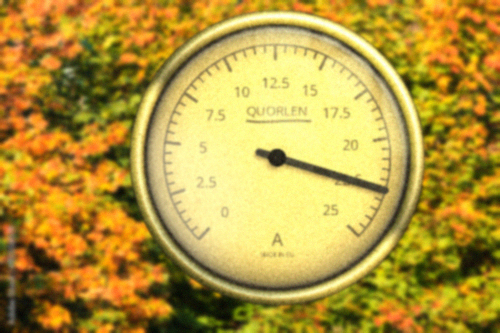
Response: 22.5 (A)
